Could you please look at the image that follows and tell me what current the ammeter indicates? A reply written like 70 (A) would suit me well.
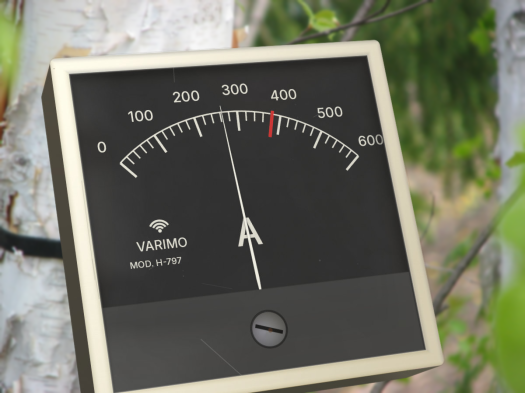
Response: 260 (A)
